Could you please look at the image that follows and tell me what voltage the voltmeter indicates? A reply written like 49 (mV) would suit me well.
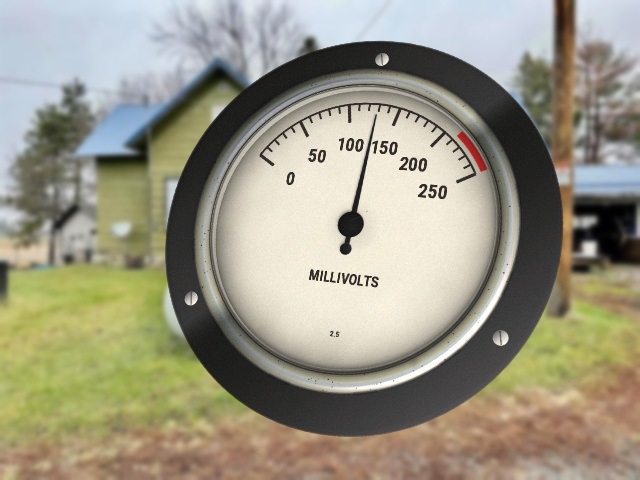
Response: 130 (mV)
